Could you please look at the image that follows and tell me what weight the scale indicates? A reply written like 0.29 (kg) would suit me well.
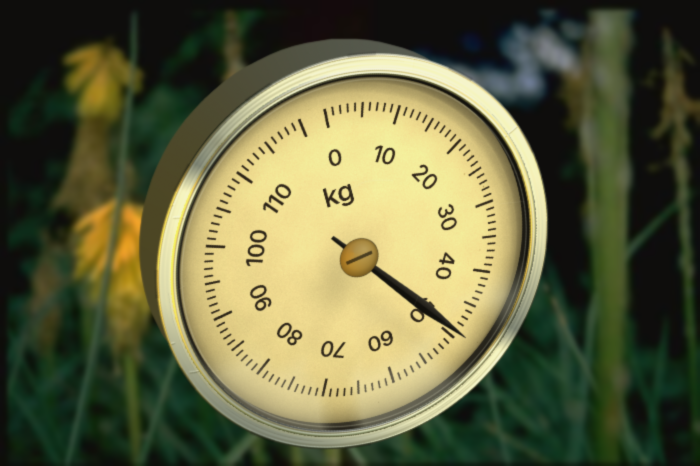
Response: 49 (kg)
